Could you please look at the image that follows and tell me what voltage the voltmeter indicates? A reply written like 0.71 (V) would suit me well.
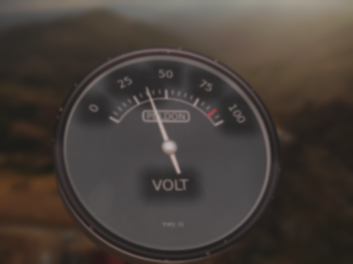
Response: 35 (V)
